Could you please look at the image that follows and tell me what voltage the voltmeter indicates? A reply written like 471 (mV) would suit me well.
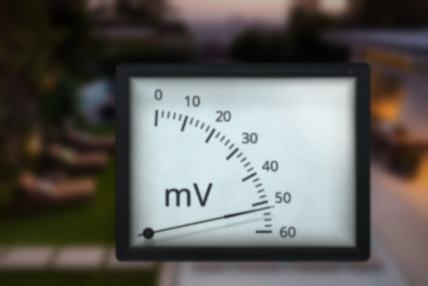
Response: 52 (mV)
